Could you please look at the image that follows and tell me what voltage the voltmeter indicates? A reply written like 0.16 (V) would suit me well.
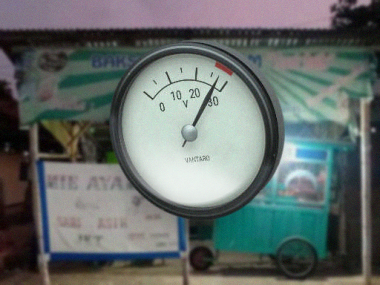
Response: 27.5 (V)
